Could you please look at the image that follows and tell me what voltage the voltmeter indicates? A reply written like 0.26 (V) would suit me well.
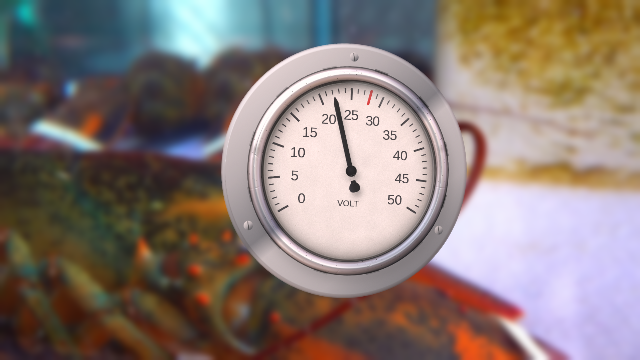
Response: 22 (V)
